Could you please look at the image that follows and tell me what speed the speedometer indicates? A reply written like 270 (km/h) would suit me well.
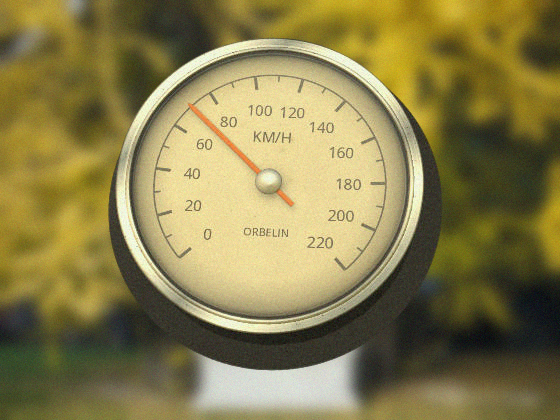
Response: 70 (km/h)
